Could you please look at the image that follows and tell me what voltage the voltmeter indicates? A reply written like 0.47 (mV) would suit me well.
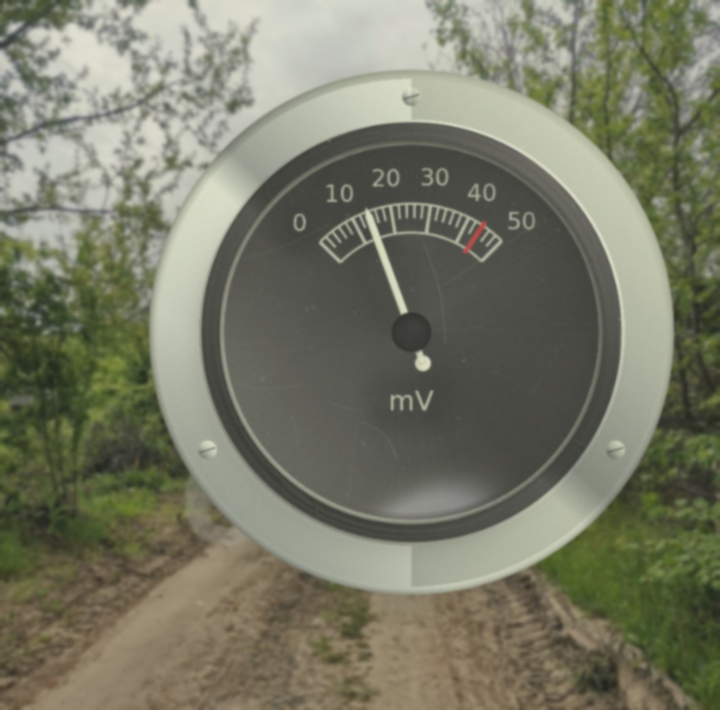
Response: 14 (mV)
